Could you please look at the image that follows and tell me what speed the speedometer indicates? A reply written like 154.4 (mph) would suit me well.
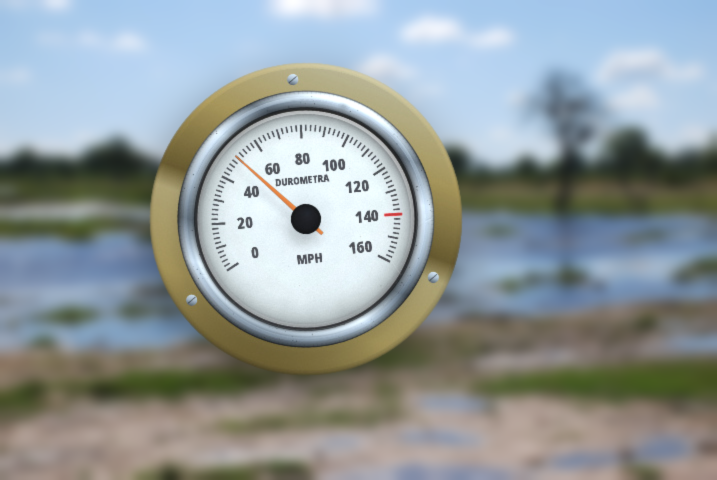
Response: 50 (mph)
